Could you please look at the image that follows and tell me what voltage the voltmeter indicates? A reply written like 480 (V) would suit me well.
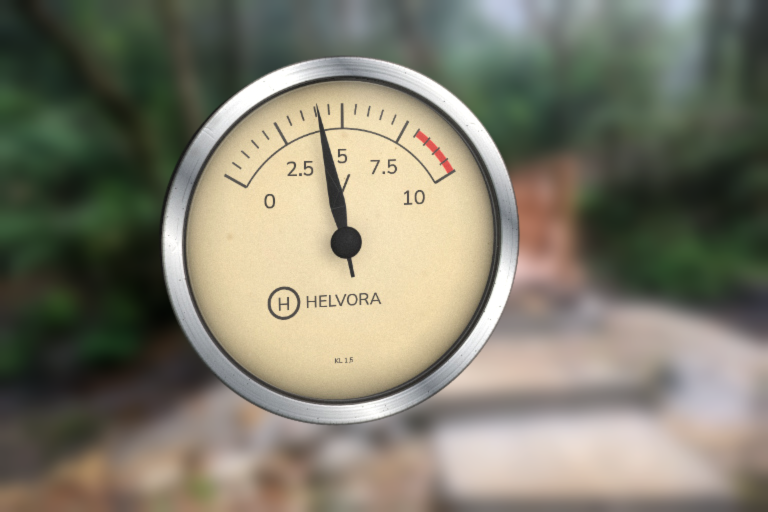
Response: 4 (V)
